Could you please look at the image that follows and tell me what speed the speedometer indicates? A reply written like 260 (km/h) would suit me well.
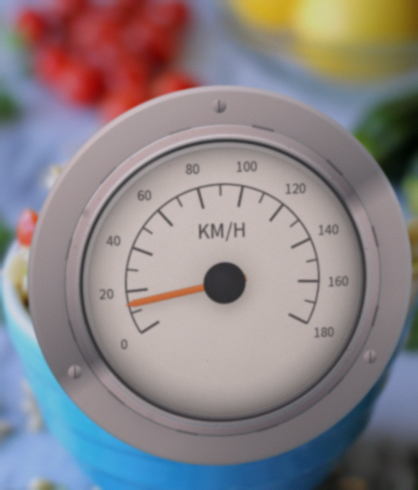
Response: 15 (km/h)
